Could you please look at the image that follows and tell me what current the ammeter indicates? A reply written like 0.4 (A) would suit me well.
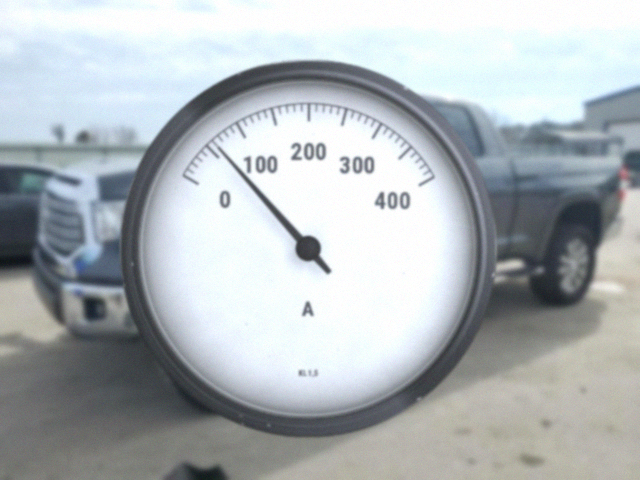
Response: 60 (A)
